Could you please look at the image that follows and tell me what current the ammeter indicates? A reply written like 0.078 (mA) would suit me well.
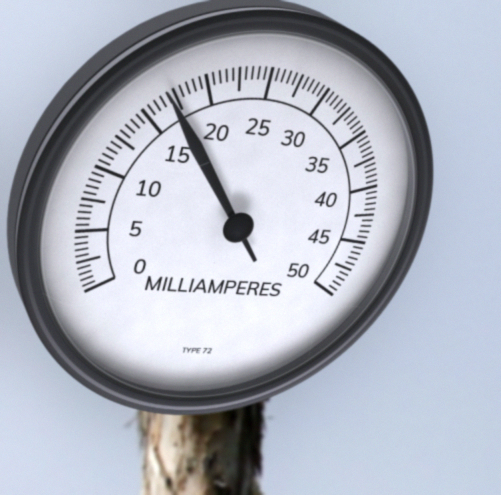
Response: 17 (mA)
